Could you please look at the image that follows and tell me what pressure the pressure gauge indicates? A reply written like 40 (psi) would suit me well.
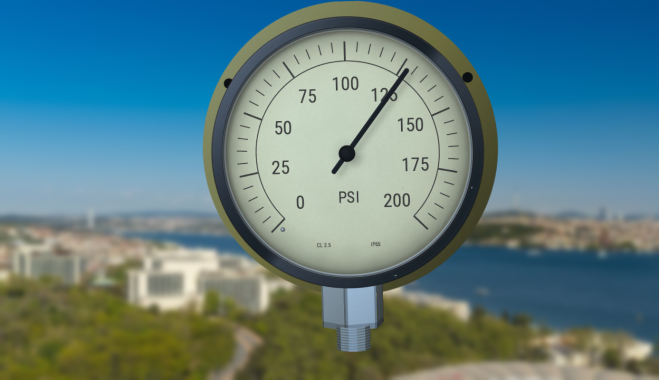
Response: 127.5 (psi)
